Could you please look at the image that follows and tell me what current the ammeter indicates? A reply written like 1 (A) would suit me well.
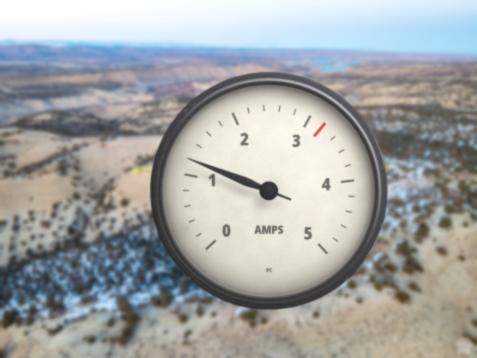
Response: 1.2 (A)
